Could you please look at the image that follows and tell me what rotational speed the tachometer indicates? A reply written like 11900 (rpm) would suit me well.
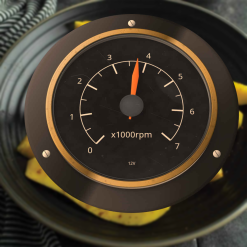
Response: 3750 (rpm)
